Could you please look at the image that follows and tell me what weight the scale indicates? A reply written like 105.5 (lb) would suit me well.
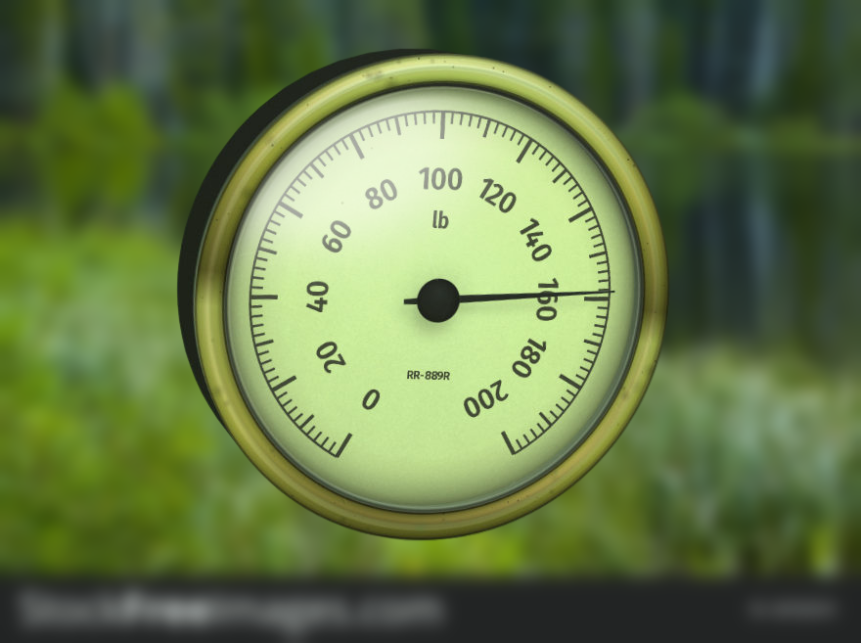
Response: 158 (lb)
